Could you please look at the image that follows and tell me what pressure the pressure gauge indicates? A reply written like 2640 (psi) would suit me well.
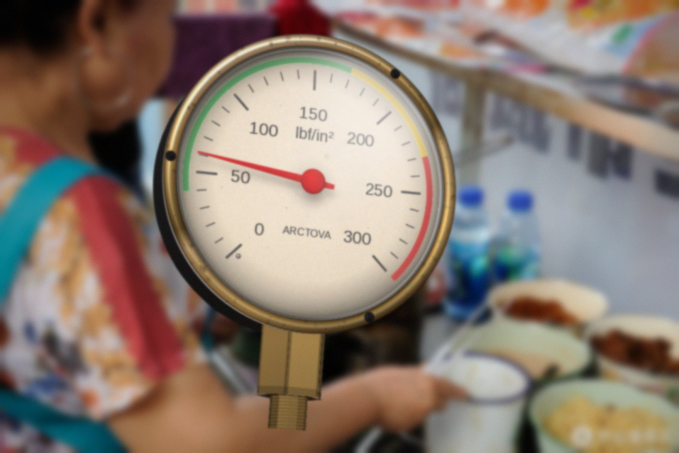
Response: 60 (psi)
